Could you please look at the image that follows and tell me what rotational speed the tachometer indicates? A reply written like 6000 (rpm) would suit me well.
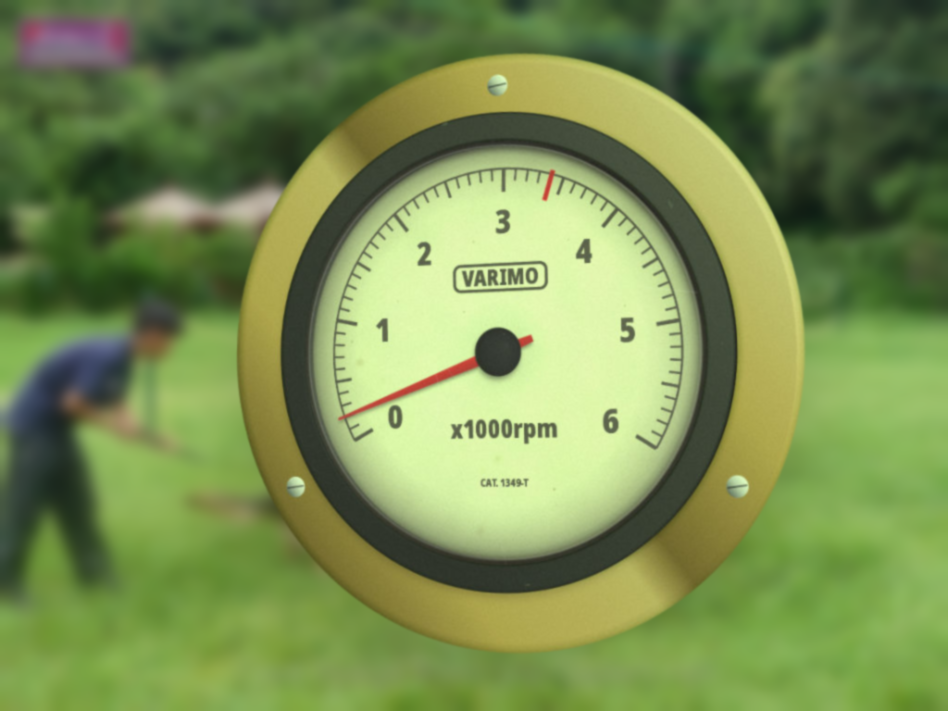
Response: 200 (rpm)
